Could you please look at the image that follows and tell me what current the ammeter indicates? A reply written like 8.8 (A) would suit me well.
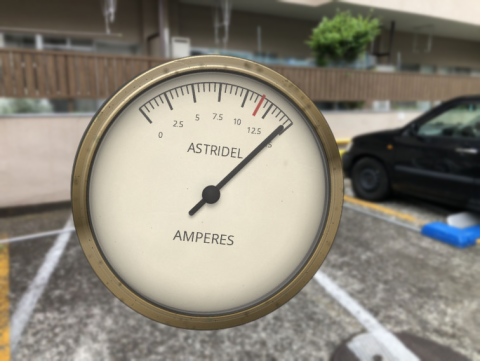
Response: 14.5 (A)
